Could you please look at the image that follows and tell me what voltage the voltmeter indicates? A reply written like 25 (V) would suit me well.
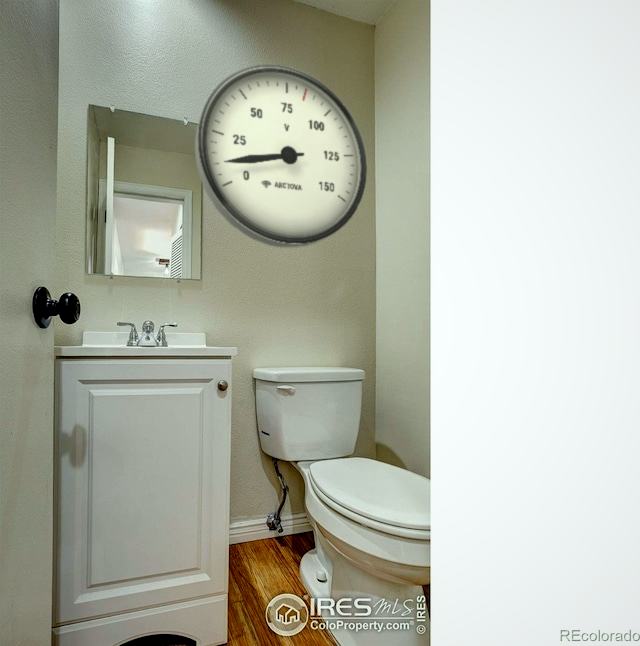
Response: 10 (V)
